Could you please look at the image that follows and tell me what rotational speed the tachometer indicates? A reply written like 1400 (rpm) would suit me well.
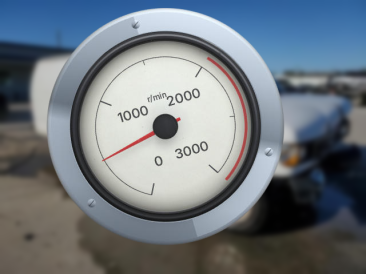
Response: 500 (rpm)
